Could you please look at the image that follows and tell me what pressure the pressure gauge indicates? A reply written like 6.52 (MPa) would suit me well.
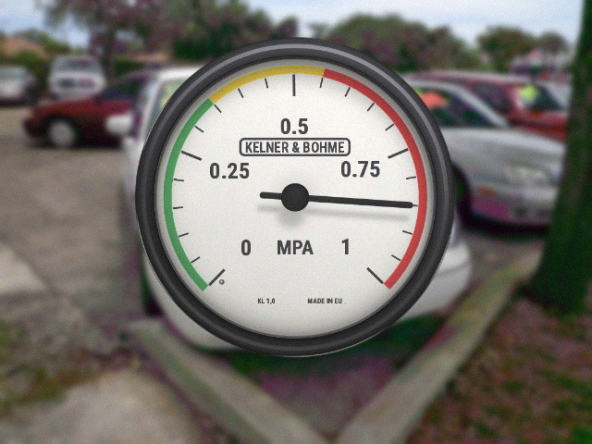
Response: 0.85 (MPa)
